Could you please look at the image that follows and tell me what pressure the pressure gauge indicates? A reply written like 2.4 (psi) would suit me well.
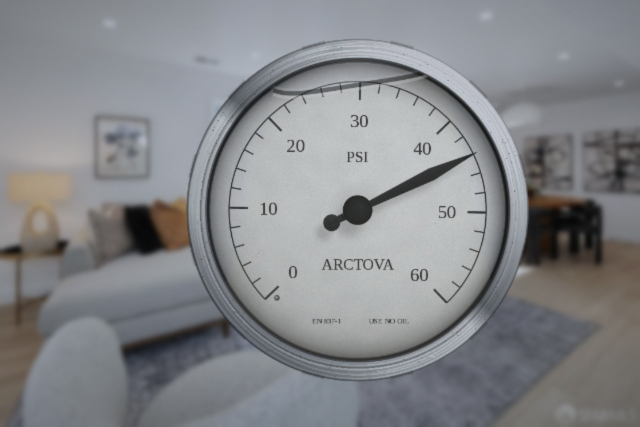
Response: 44 (psi)
